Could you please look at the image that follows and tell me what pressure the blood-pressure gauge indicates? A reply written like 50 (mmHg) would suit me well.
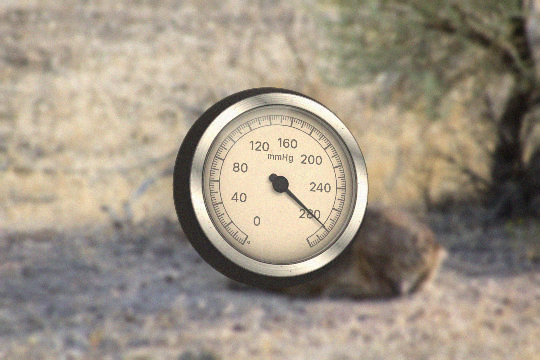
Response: 280 (mmHg)
